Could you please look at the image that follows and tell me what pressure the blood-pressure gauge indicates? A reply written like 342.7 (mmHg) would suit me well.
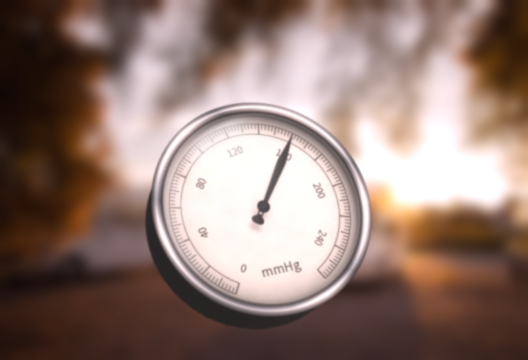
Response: 160 (mmHg)
